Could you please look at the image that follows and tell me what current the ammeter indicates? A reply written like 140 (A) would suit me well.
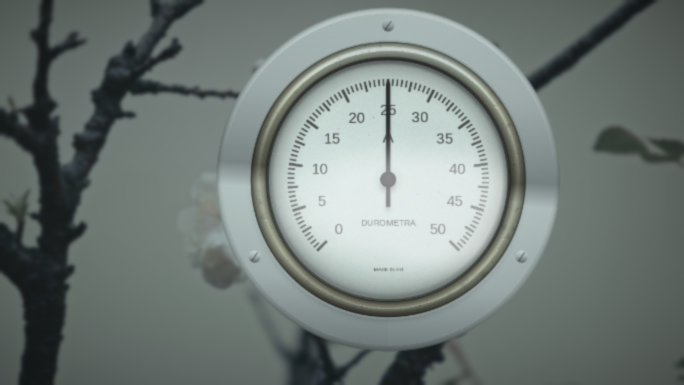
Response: 25 (A)
